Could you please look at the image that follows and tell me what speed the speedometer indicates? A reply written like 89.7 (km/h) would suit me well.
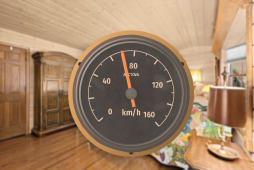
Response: 70 (km/h)
